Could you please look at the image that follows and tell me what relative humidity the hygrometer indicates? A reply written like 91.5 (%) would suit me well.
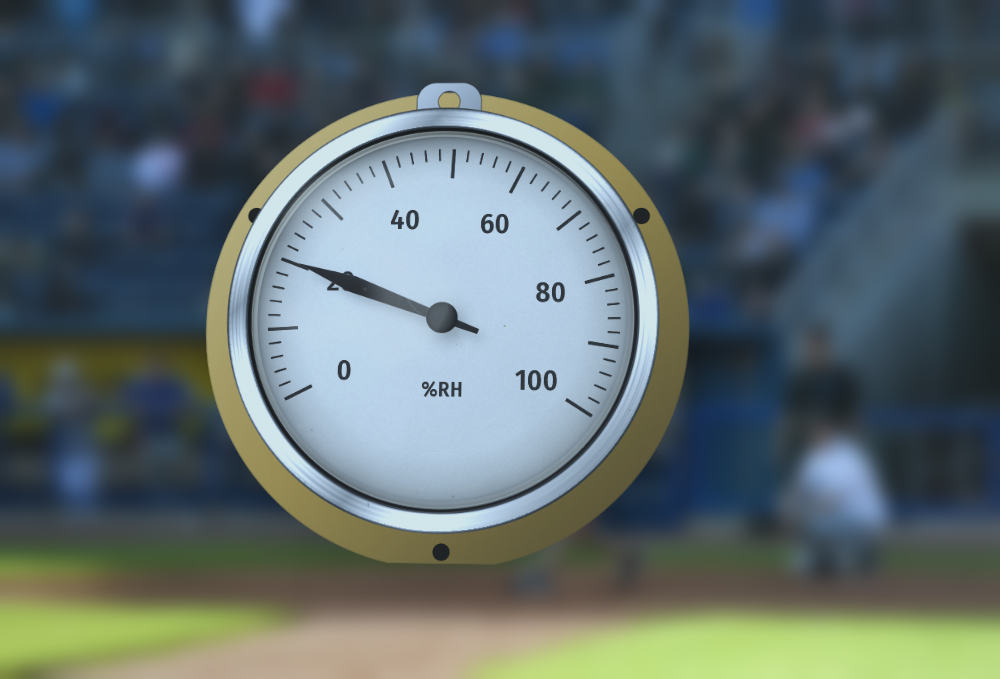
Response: 20 (%)
